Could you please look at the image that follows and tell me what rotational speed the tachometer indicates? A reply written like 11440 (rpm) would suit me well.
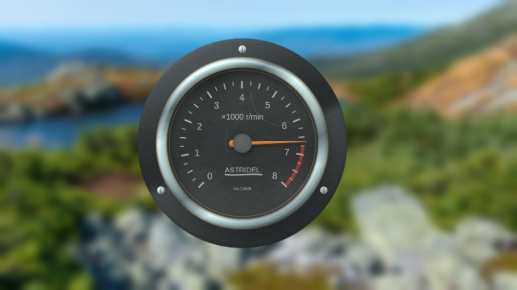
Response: 6625 (rpm)
